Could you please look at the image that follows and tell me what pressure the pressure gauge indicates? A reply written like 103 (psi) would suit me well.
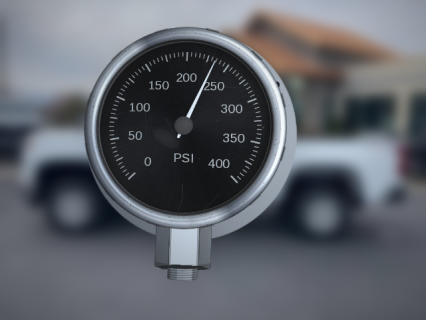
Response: 235 (psi)
